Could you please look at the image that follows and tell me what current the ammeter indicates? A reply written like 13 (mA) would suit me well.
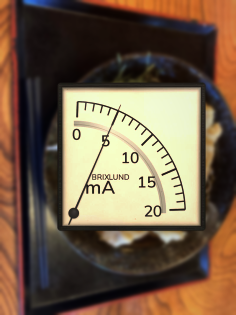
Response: 5 (mA)
